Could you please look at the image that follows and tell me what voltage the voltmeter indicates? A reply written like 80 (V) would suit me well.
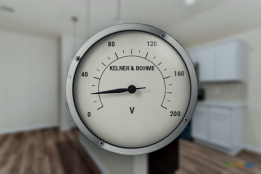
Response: 20 (V)
